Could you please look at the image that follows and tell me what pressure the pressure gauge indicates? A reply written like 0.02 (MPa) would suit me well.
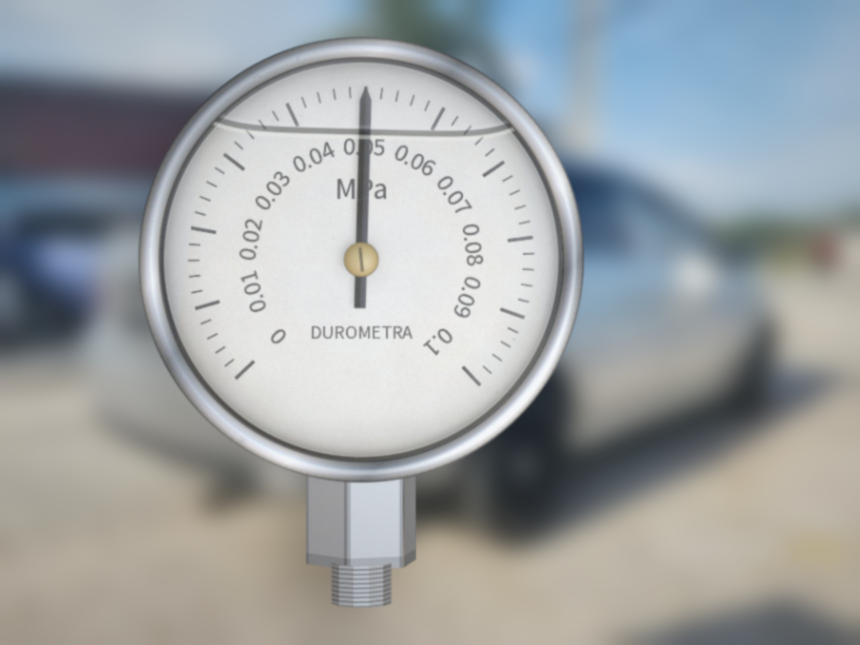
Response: 0.05 (MPa)
